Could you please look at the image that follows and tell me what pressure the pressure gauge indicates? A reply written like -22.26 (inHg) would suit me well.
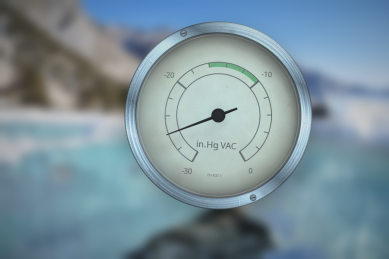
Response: -26 (inHg)
